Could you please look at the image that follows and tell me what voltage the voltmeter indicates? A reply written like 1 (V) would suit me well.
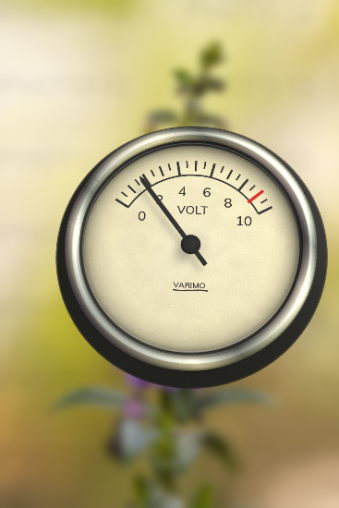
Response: 1.75 (V)
